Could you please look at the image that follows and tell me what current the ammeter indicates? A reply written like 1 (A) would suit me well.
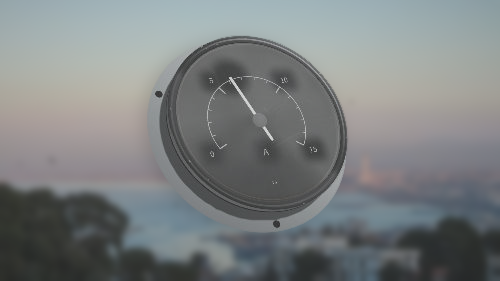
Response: 6 (A)
